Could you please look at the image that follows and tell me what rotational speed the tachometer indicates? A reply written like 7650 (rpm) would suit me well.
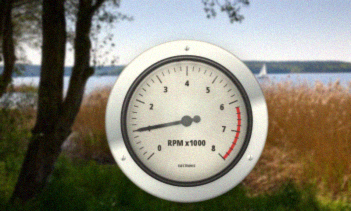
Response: 1000 (rpm)
